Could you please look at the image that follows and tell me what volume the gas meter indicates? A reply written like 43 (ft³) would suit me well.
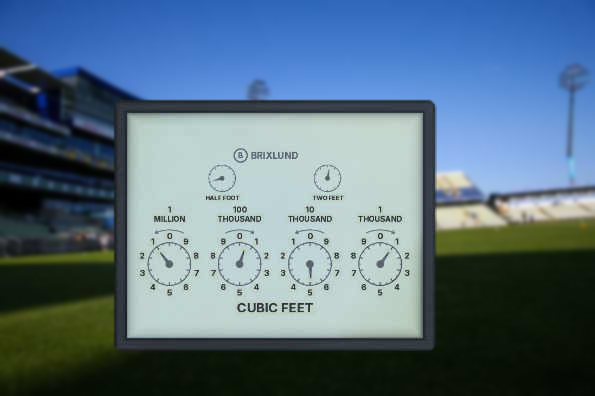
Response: 105100 (ft³)
